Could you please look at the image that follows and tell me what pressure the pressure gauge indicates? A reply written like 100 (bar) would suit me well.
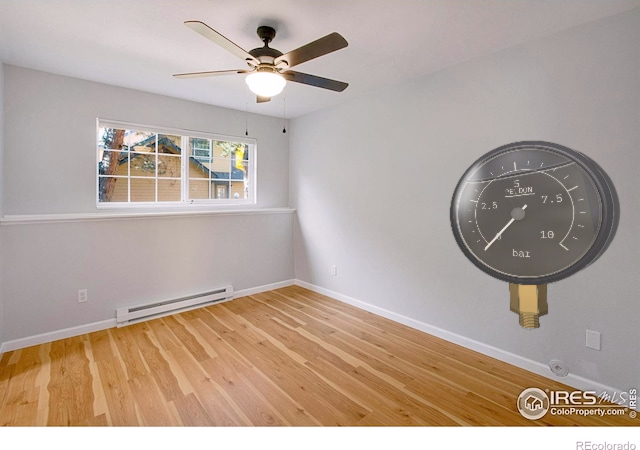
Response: 0 (bar)
